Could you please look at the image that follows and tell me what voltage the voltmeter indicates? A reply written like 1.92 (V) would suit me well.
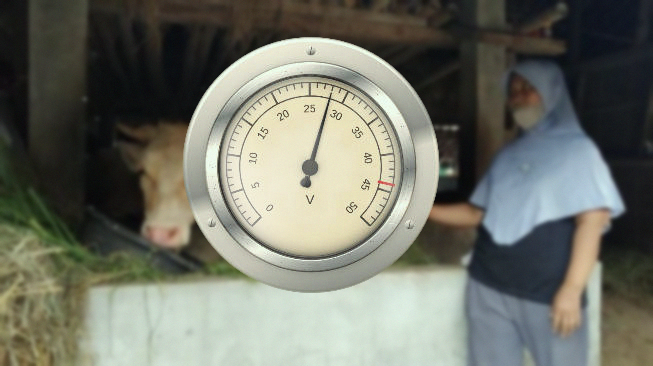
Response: 28 (V)
